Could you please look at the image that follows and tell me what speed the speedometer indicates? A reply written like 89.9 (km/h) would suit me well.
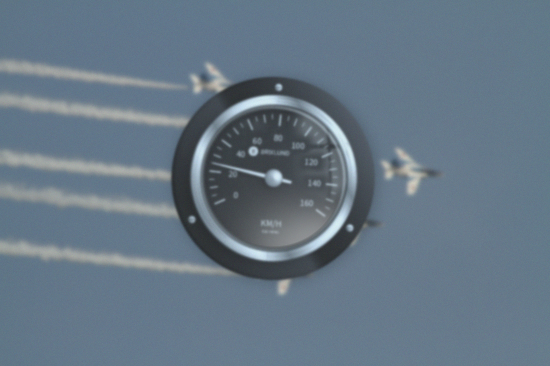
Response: 25 (km/h)
